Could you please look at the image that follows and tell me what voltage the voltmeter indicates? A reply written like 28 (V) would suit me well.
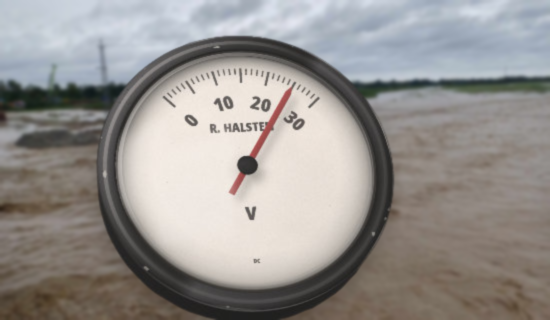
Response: 25 (V)
